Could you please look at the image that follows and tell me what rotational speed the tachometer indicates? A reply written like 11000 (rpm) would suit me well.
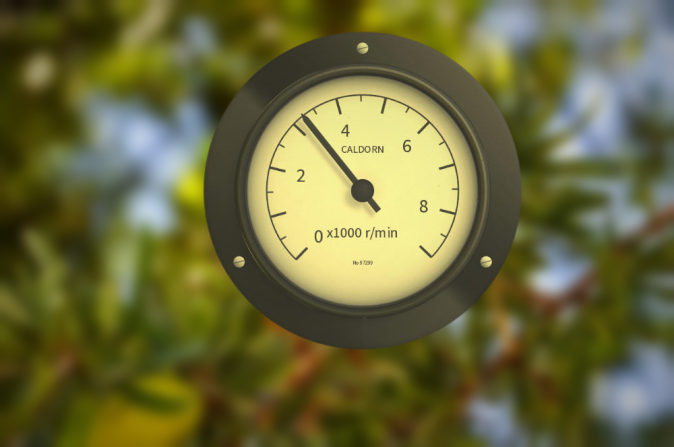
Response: 3250 (rpm)
